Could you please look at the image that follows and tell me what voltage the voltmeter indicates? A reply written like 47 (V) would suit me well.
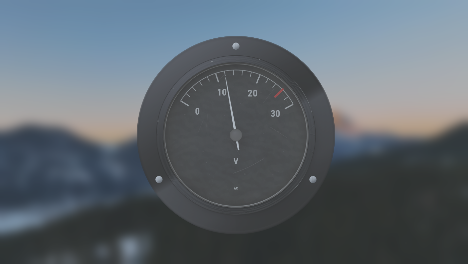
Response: 12 (V)
